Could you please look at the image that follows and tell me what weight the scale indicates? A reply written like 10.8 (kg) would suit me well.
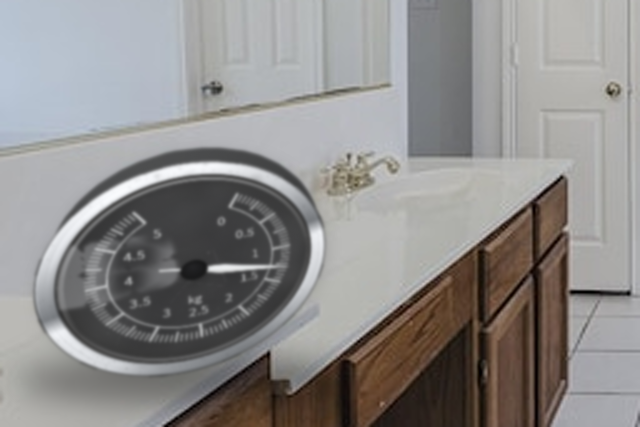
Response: 1.25 (kg)
